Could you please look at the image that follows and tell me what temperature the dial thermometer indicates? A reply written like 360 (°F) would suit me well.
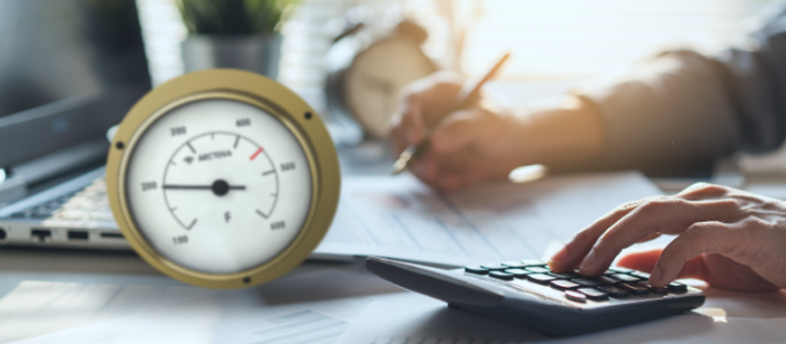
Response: 200 (°F)
